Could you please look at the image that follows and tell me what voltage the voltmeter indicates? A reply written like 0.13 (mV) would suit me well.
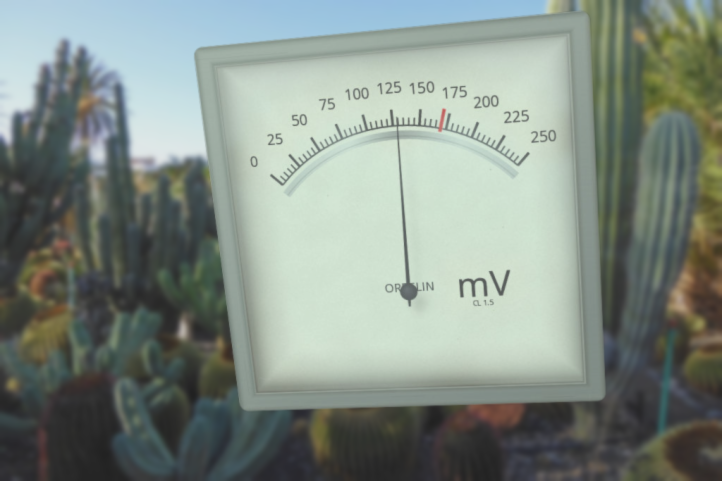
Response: 130 (mV)
